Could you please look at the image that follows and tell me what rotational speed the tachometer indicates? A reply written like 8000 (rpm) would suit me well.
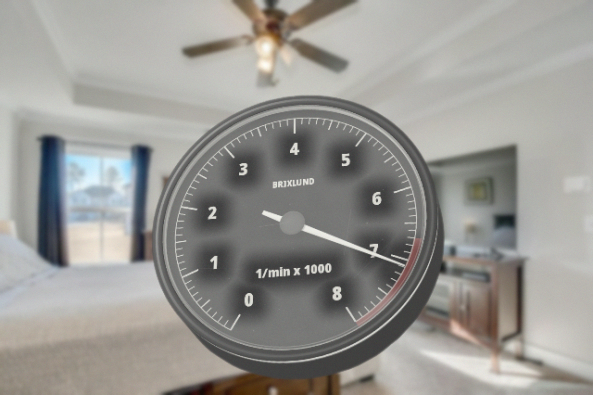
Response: 7100 (rpm)
